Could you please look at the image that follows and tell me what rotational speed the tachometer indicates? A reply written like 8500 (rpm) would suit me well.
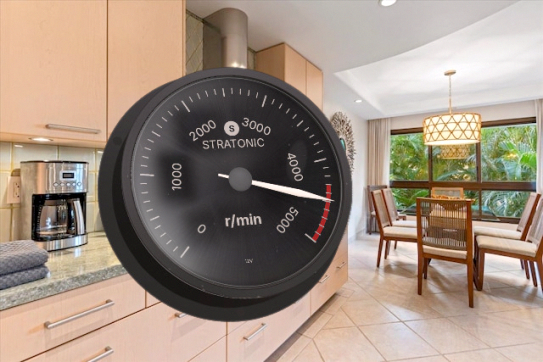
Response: 4500 (rpm)
